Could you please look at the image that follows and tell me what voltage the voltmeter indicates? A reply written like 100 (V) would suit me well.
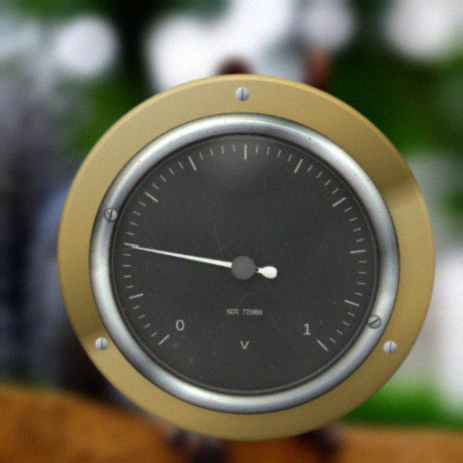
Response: 0.2 (V)
